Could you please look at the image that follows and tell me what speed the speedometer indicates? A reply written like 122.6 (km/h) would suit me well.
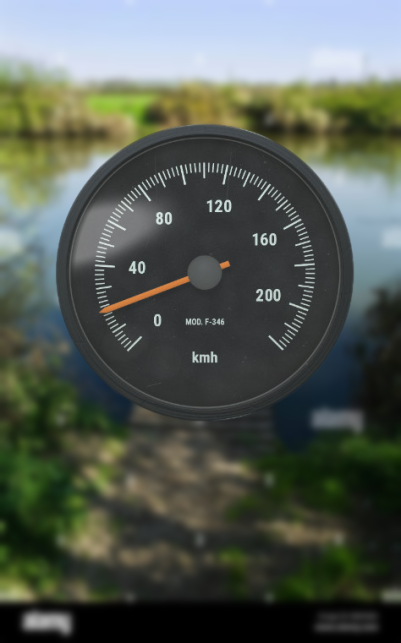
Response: 20 (km/h)
